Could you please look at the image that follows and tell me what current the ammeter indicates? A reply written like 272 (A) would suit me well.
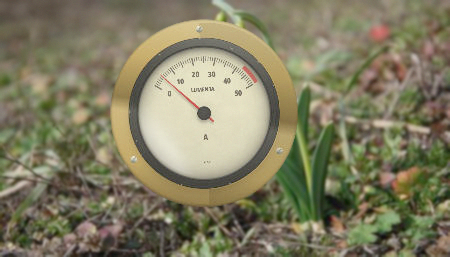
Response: 5 (A)
